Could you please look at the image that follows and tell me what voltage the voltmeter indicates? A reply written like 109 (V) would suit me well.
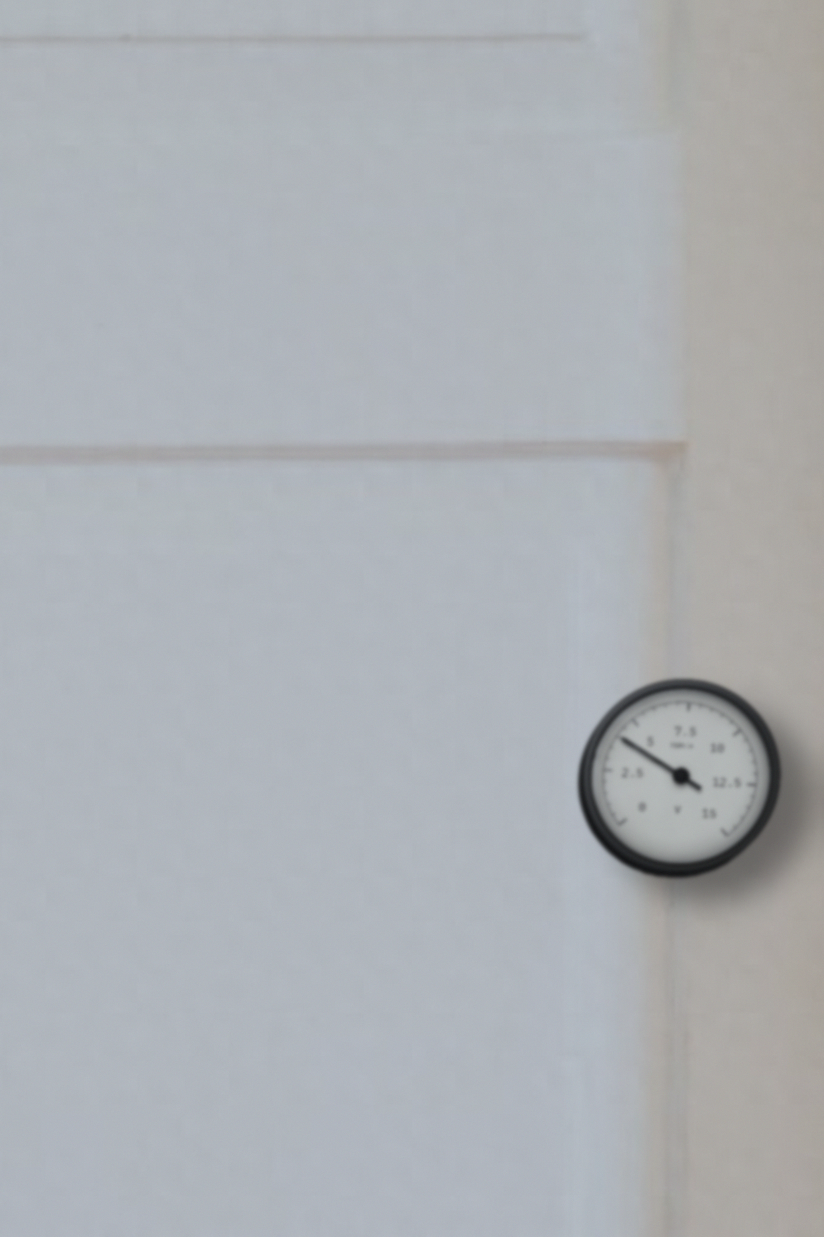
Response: 4 (V)
